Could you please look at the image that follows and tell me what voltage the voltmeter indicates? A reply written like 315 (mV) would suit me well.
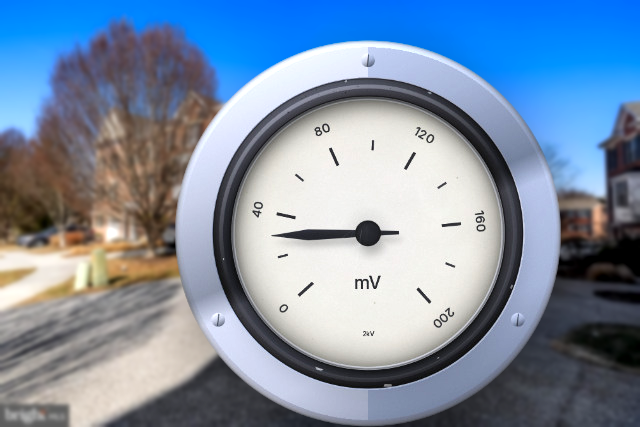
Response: 30 (mV)
